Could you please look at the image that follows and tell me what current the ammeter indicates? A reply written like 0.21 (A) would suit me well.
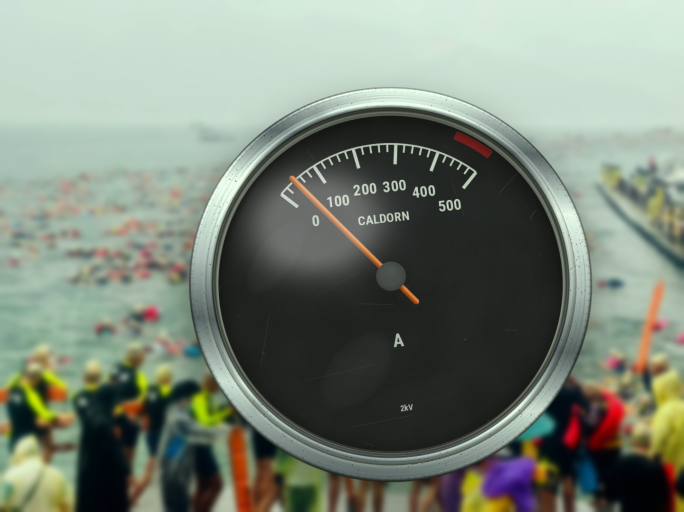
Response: 40 (A)
